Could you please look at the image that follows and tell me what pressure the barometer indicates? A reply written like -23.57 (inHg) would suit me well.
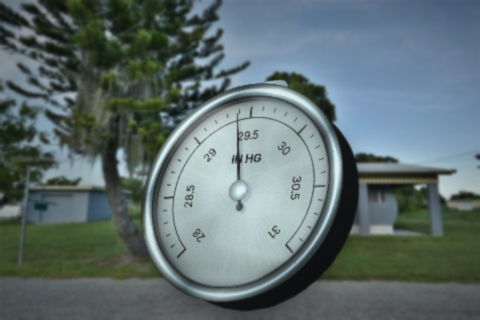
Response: 29.4 (inHg)
